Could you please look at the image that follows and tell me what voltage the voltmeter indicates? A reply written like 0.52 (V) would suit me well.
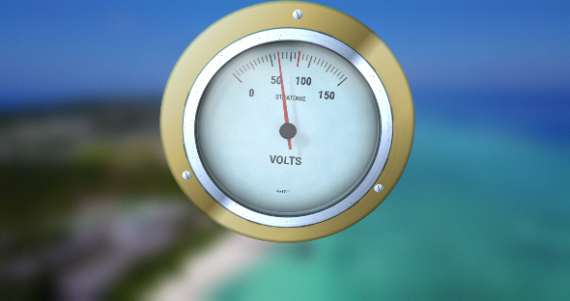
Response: 60 (V)
